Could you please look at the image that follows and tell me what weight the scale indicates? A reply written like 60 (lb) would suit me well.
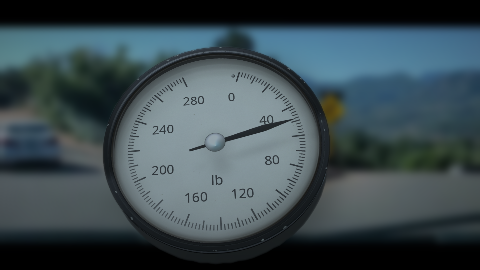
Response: 50 (lb)
